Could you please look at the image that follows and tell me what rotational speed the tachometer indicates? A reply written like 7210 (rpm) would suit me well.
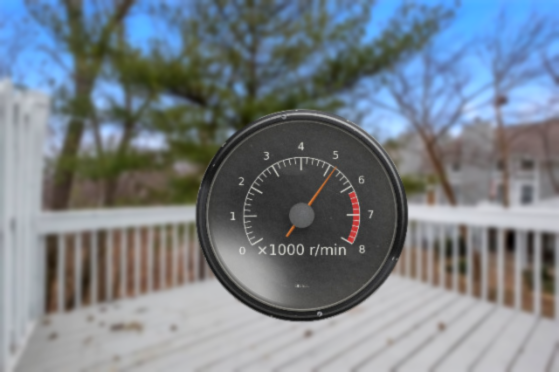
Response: 5200 (rpm)
